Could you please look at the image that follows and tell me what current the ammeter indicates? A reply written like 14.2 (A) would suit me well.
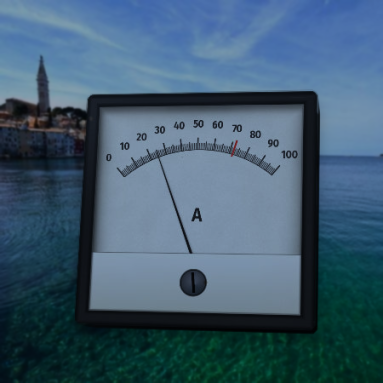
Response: 25 (A)
